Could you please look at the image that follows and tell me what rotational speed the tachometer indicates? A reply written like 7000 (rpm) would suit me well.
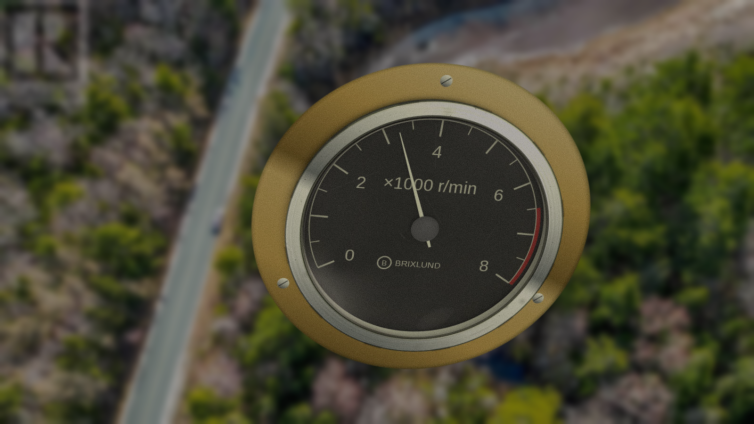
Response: 3250 (rpm)
